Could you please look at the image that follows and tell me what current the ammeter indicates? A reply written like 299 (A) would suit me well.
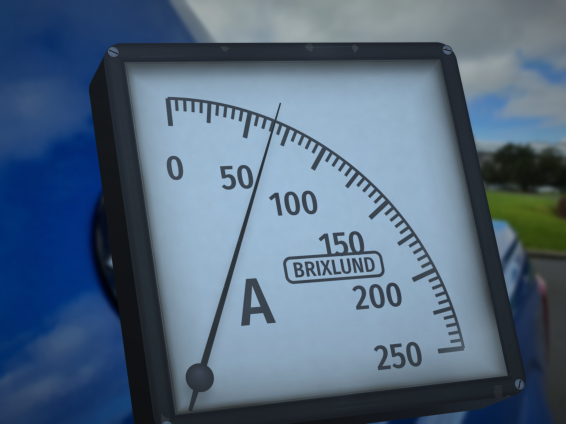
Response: 65 (A)
